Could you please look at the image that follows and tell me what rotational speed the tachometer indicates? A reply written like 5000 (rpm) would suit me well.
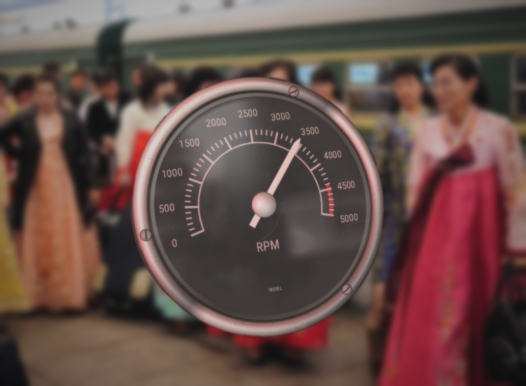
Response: 3400 (rpm)
